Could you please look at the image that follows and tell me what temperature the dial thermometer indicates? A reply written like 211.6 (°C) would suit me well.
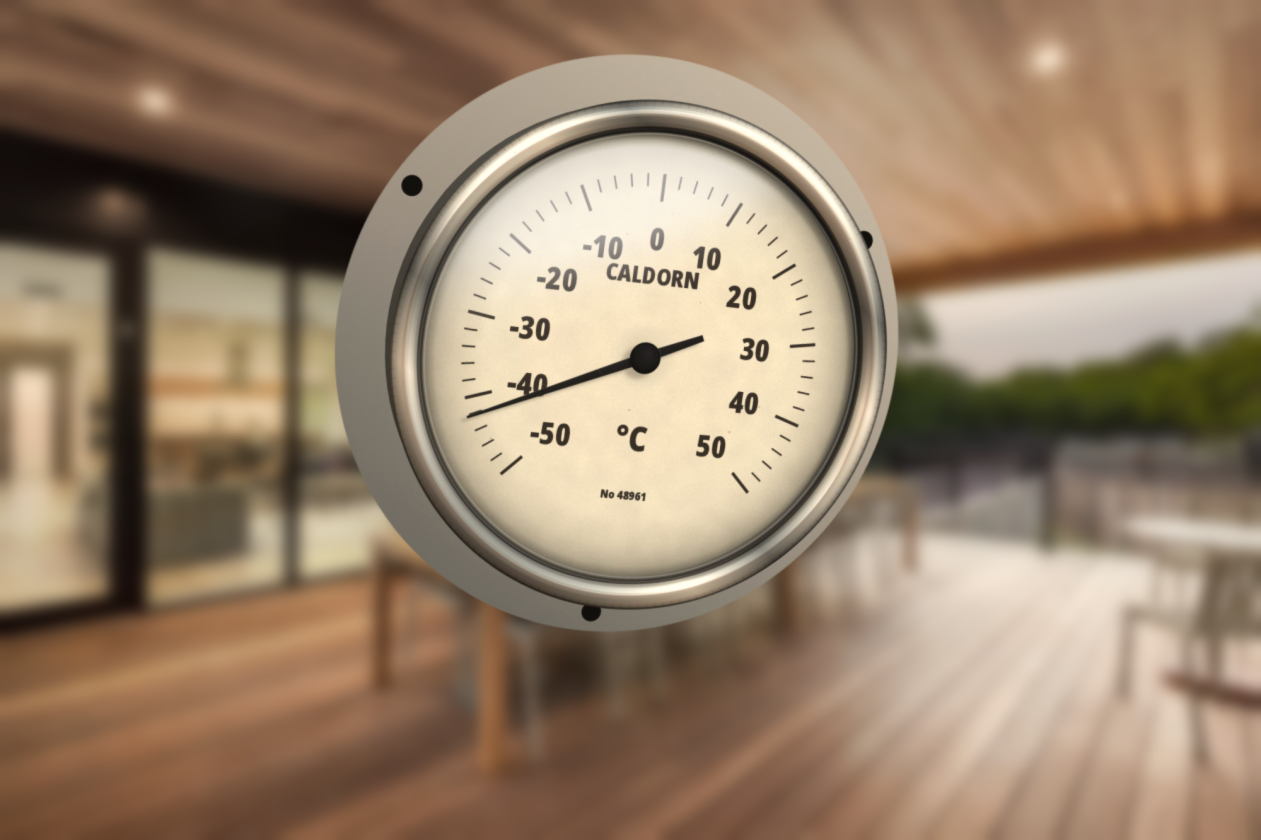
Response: -42 (°C)
